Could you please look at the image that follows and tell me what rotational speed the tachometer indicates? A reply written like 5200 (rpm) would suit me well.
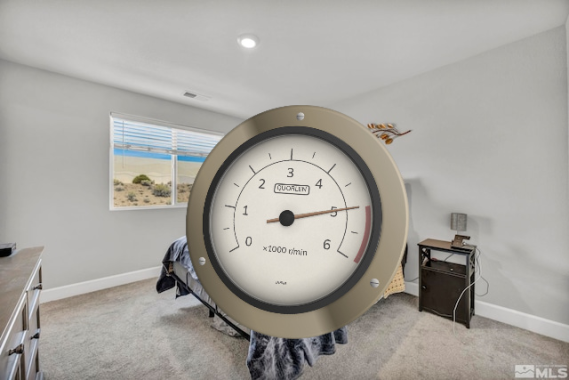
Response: 5000 (rpm)
